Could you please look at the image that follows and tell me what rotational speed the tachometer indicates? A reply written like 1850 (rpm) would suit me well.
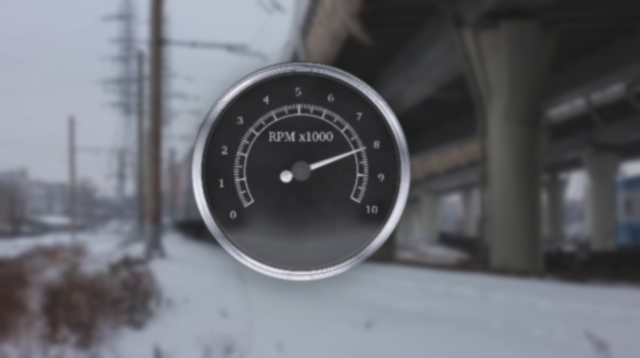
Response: 8000 (rpm)
